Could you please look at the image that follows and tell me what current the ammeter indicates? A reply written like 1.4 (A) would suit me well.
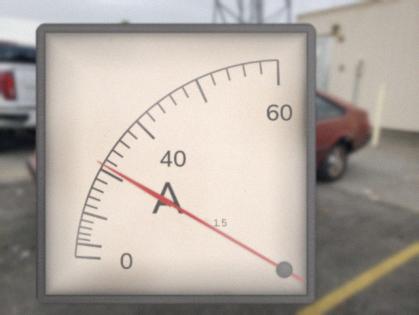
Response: 31 (A)
